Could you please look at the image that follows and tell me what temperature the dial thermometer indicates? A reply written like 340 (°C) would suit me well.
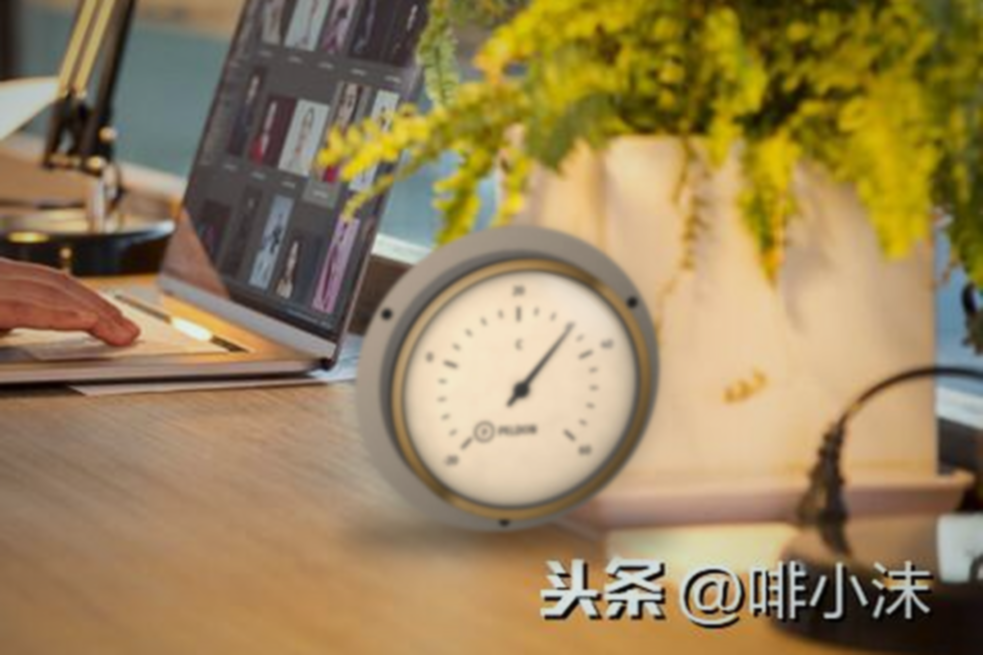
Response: 32 (°C)
